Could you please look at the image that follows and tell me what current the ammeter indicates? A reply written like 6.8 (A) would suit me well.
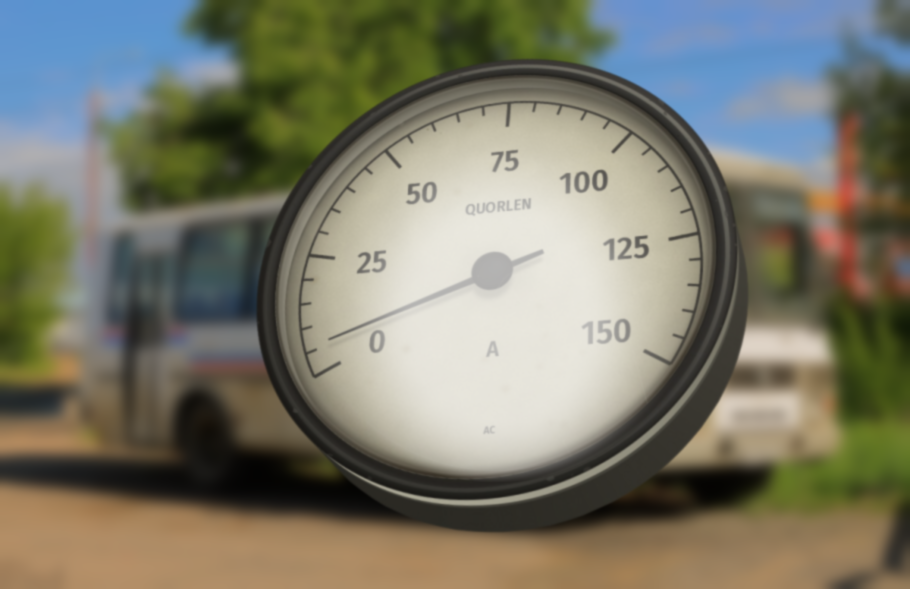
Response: 5 (A)
